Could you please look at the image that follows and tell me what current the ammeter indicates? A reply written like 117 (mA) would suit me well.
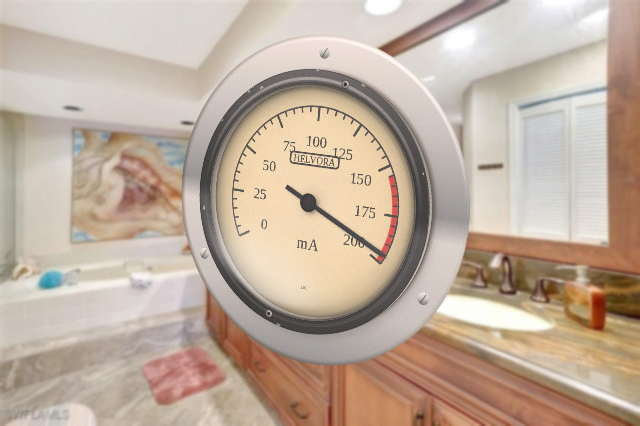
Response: 195 (mA)
